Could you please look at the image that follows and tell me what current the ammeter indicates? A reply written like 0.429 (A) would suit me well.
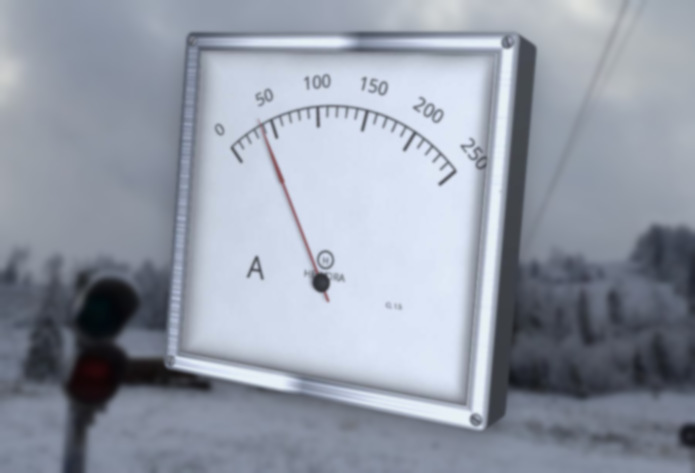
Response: 40 (A)
